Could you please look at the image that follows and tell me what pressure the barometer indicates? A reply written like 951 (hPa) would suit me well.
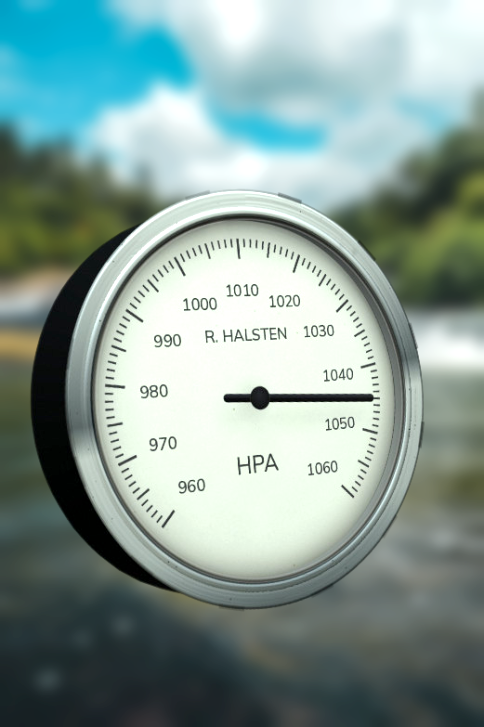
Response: 1045 (hPa)
